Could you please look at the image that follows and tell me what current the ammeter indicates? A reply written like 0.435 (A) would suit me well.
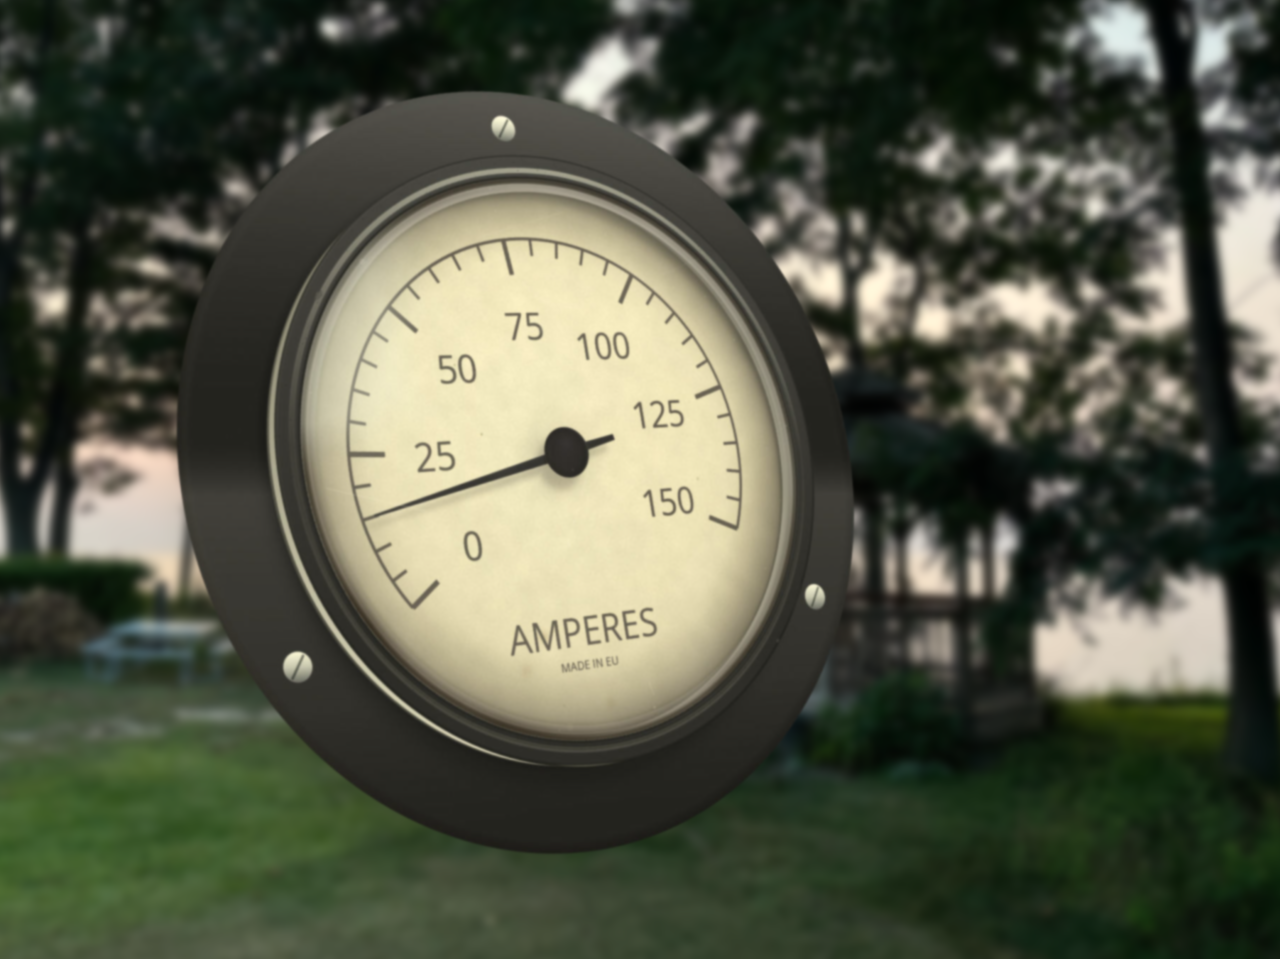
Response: 15 (A)
